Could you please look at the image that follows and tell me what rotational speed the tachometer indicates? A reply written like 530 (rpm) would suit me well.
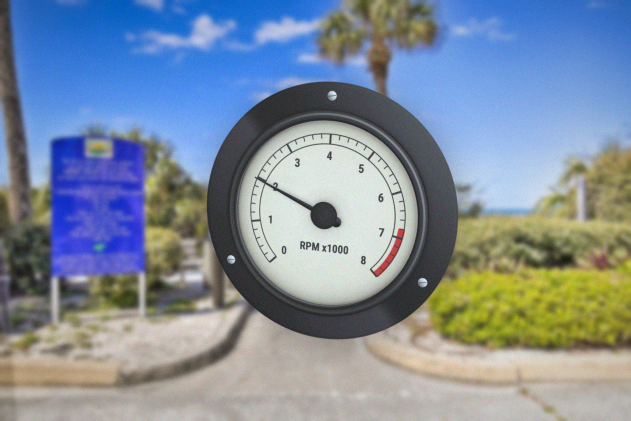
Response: 2000 (rpm)
